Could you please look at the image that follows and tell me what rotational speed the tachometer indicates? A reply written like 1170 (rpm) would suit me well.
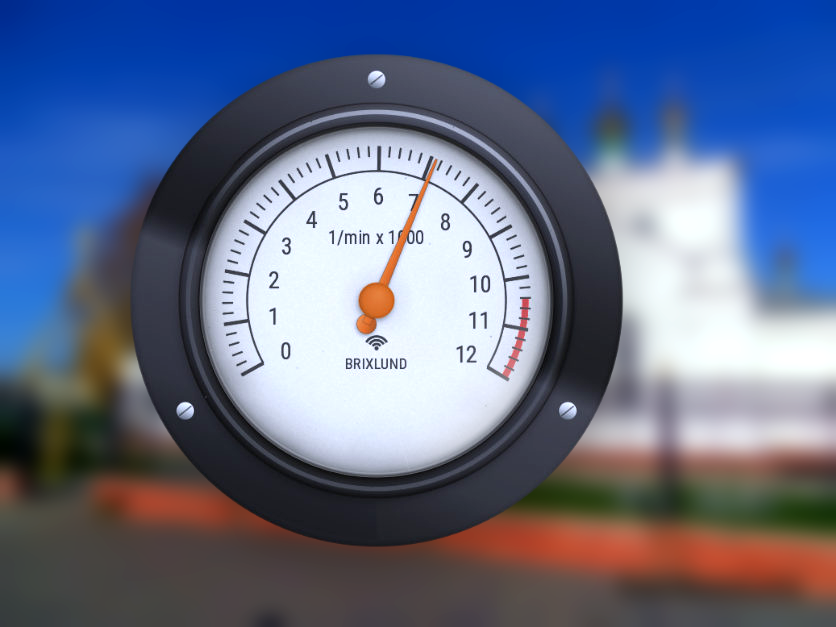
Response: 7100 (rpm)
